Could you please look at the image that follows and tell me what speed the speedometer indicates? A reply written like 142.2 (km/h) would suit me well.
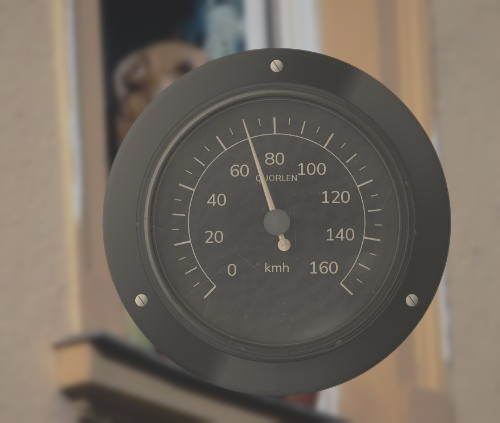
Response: 70 (km/h)
